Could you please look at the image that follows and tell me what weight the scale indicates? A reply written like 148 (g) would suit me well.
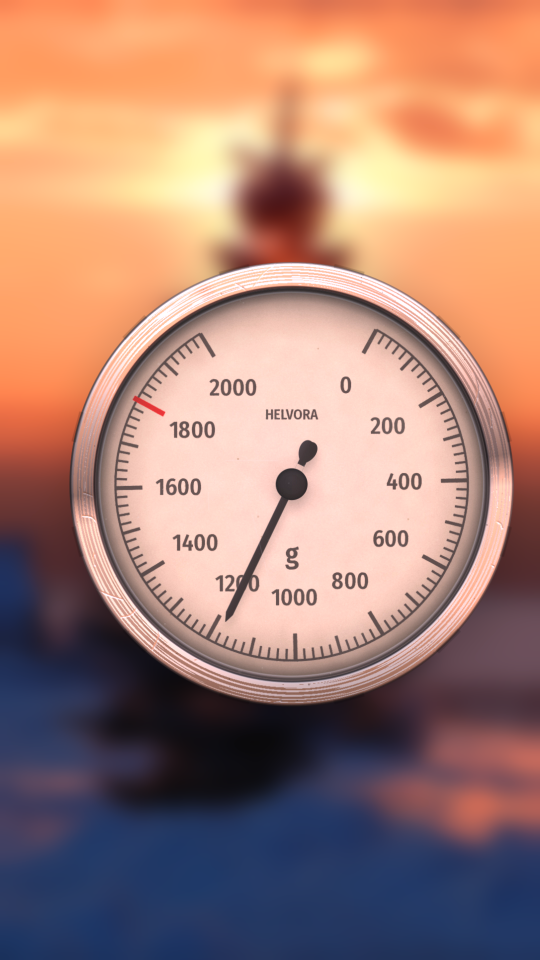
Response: 1180 (g)
